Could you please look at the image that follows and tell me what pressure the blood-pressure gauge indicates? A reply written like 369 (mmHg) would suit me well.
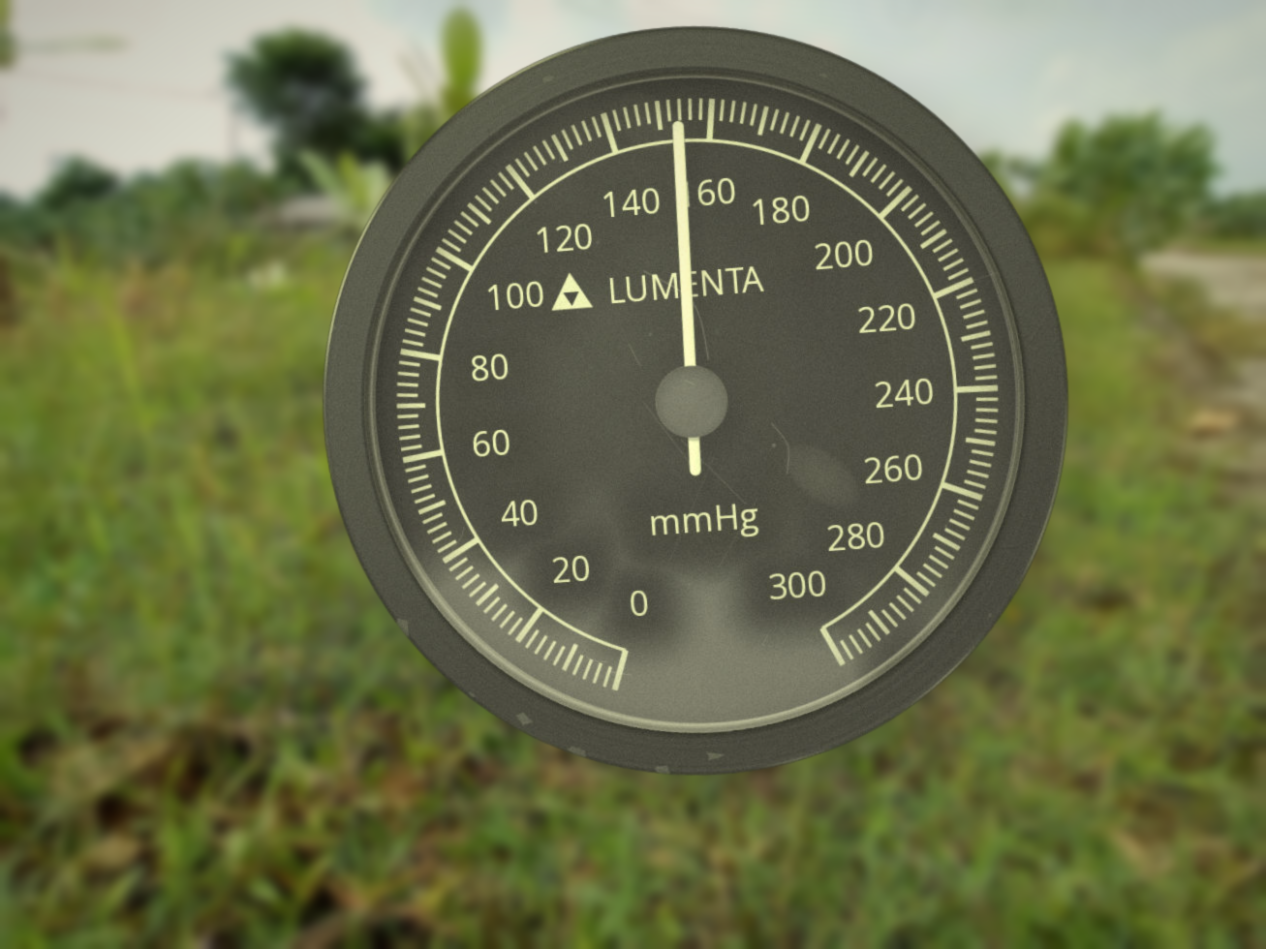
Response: 154 (mmHg)
